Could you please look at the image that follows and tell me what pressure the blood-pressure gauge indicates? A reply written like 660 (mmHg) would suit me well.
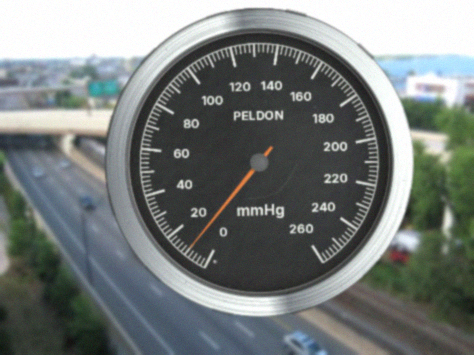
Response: 10 (mmHg)
